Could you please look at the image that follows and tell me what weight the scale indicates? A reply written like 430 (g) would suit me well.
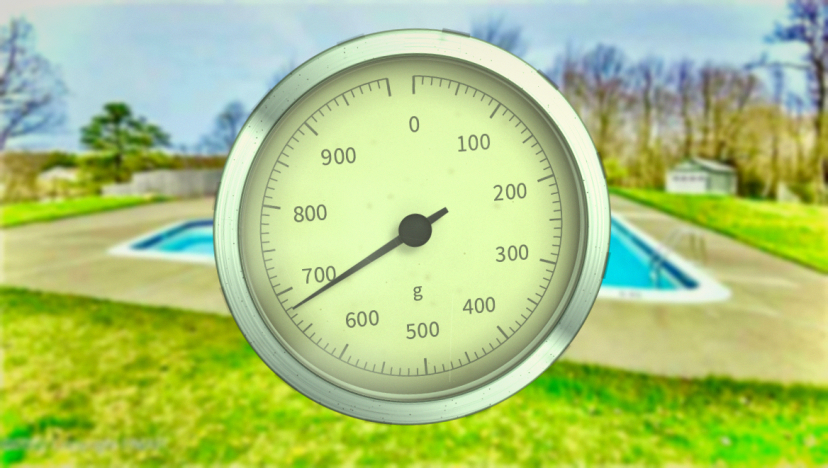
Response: 680 (g)
